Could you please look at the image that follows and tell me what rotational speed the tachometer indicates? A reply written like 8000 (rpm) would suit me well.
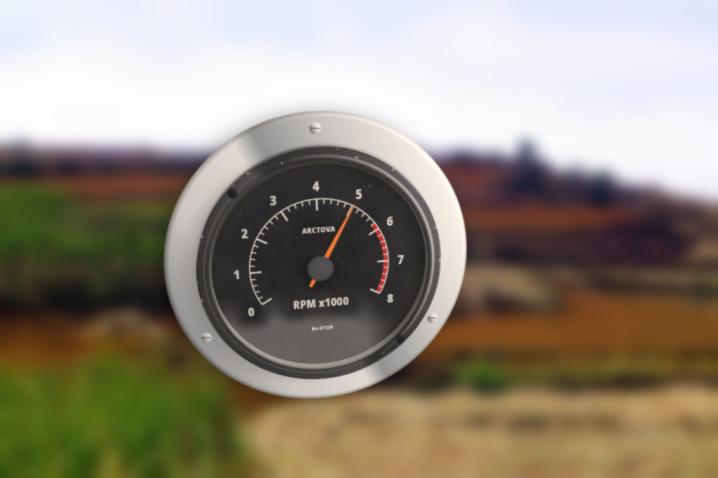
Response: 5000 (rpm)
